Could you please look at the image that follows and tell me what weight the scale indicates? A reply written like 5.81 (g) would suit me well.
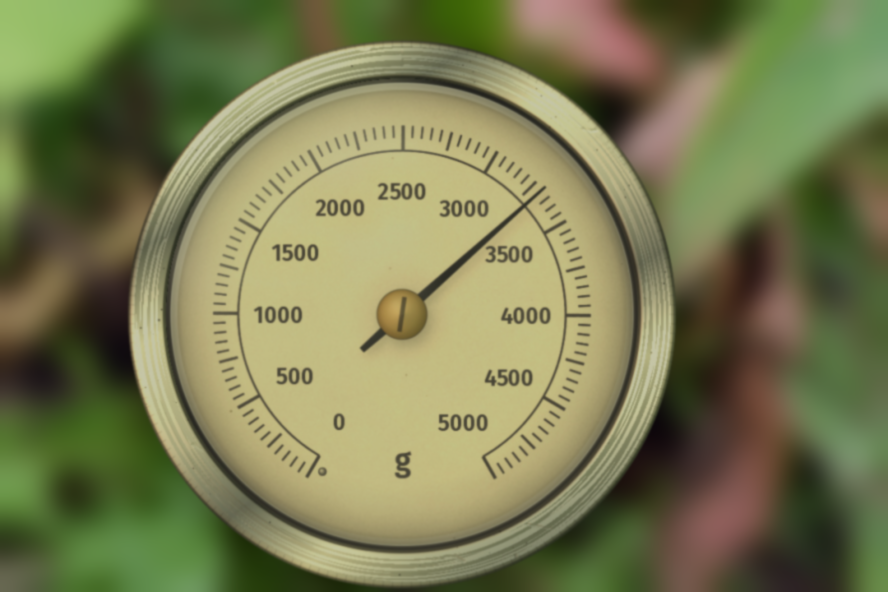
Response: 3300 (g)
